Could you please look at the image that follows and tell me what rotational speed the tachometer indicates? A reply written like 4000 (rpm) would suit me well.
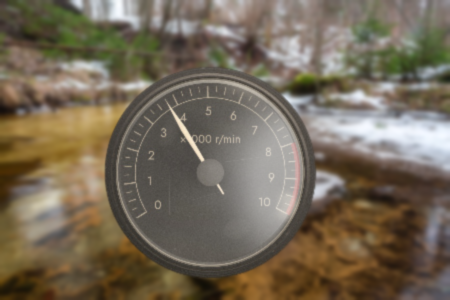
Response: 3750 (rpm)
